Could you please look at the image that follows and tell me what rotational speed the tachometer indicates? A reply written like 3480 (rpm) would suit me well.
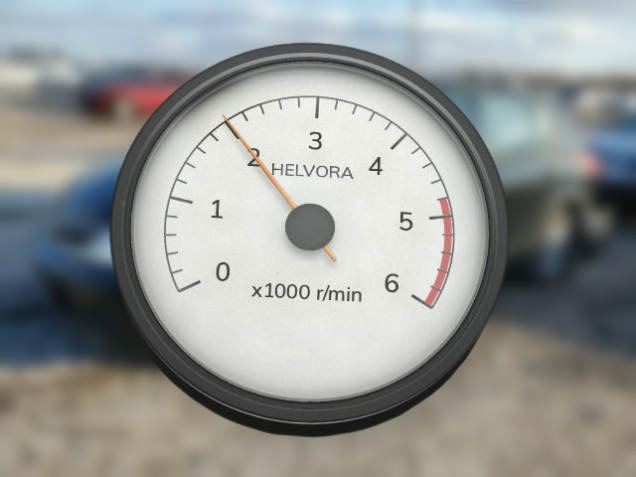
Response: 2000 (rpm)
